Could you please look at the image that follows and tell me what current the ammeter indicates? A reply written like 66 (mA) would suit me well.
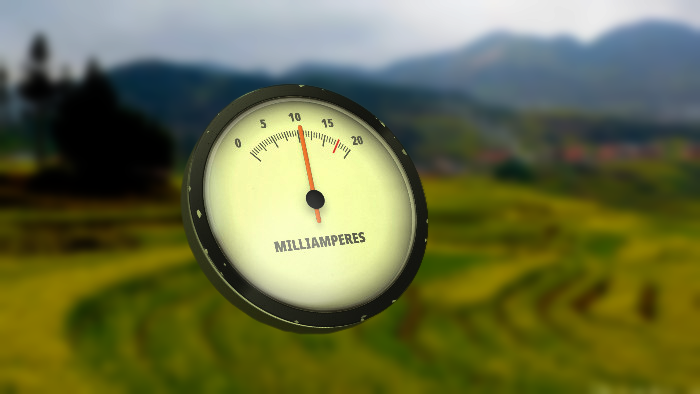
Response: 10 (mA)
